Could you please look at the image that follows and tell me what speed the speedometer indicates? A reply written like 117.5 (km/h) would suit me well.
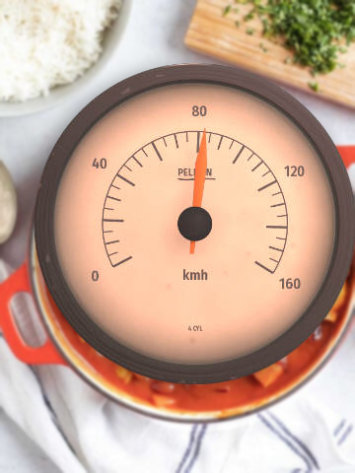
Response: 82.5 (km/h)
